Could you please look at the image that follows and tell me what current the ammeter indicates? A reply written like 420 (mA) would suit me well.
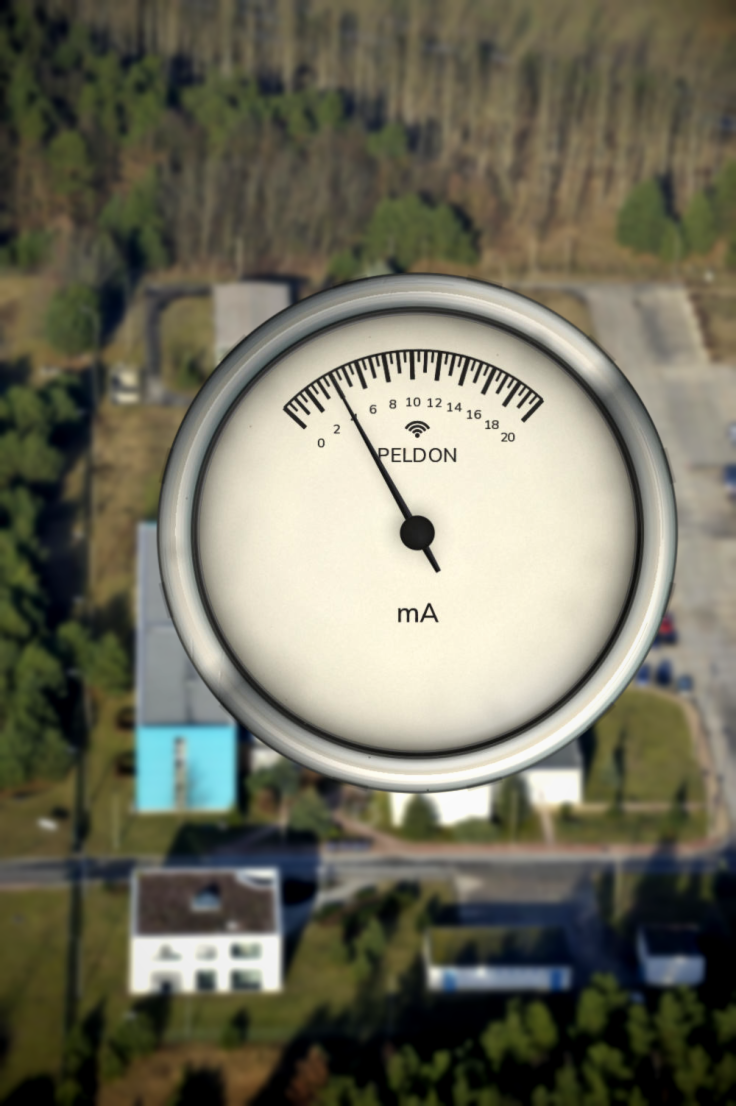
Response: 4 (mA)
